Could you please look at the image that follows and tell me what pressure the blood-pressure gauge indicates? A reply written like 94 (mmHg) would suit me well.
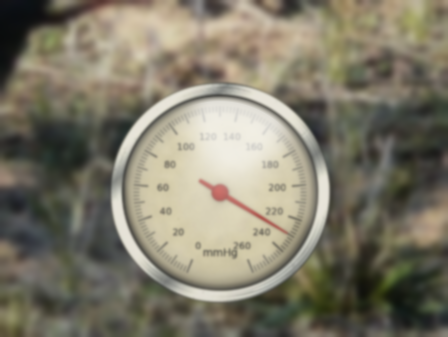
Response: 230 (mmHg)
